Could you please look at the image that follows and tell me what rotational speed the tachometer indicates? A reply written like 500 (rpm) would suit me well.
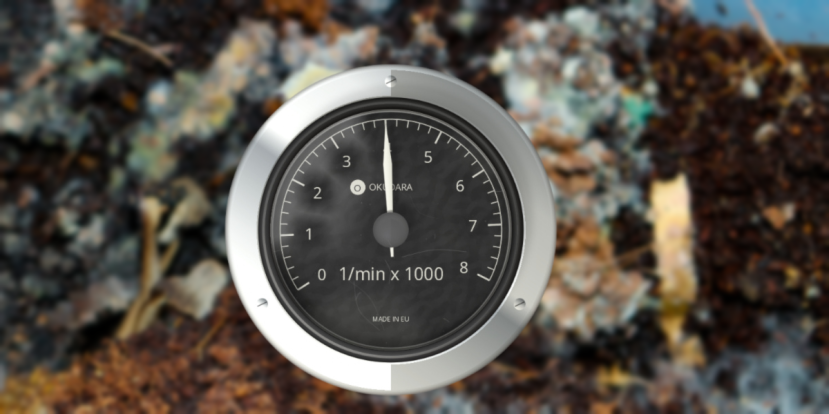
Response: 4000 (rpm)
